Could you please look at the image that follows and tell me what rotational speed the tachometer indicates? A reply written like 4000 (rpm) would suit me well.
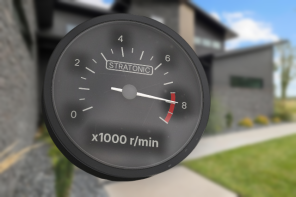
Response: 8000 (rpm)
